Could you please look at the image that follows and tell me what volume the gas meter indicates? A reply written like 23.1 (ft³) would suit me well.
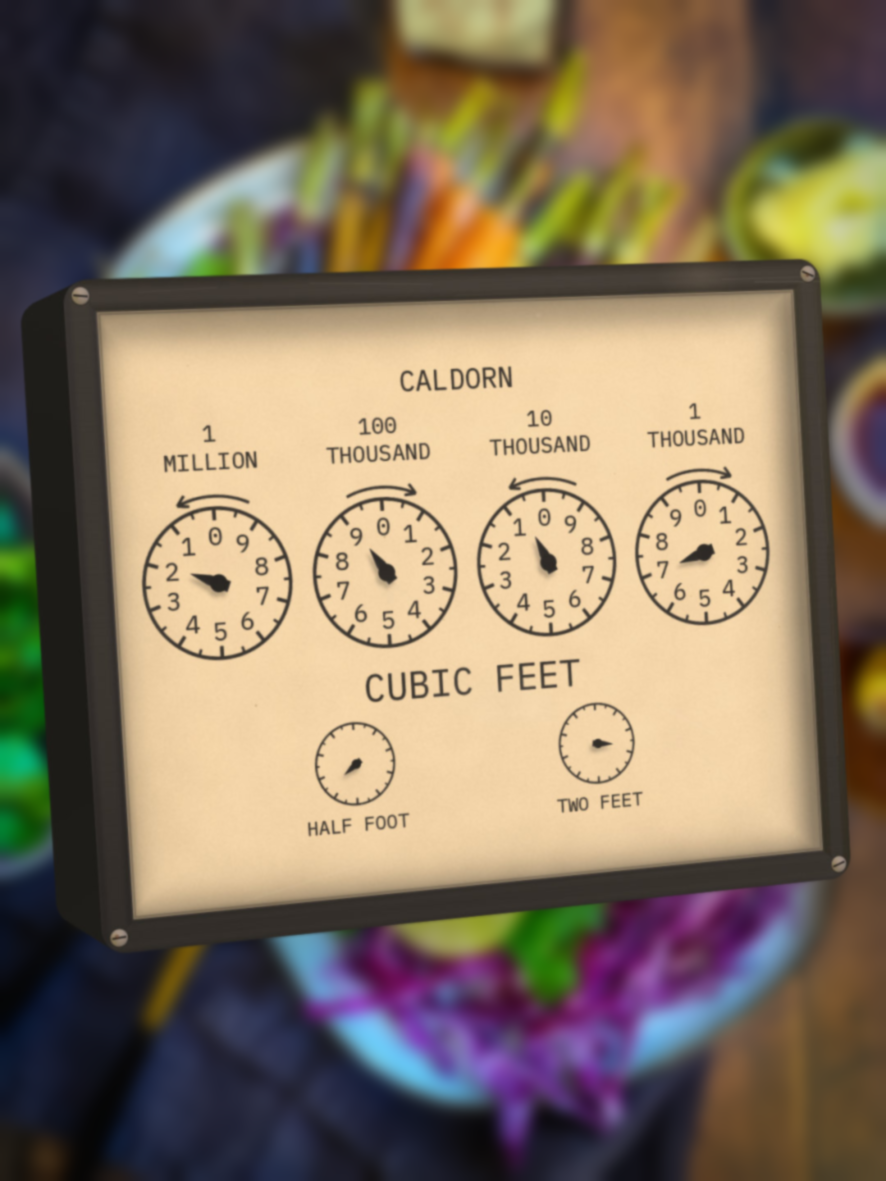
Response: 190700 (ft³)
